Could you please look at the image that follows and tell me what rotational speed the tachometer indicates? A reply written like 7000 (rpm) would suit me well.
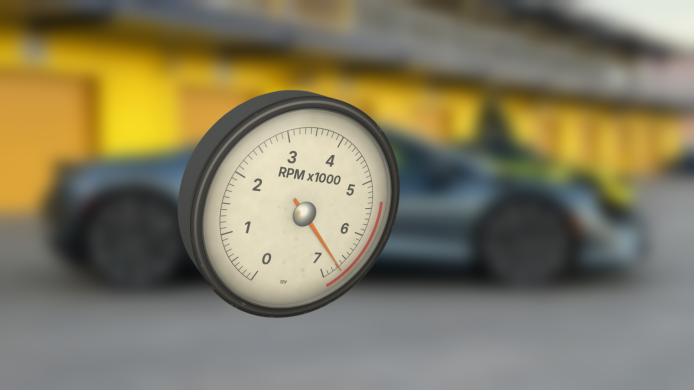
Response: 6700 (rpm)
